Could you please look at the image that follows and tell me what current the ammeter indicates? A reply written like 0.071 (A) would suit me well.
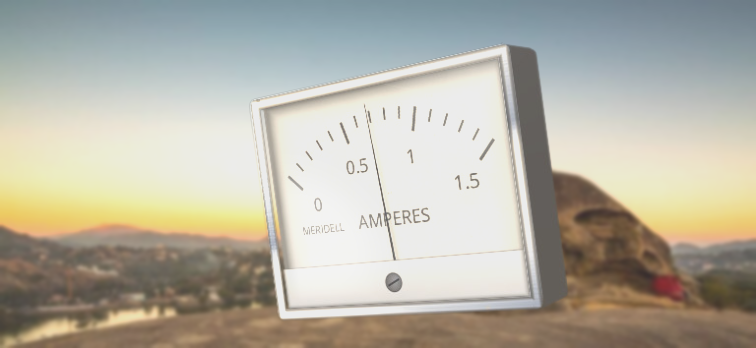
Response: 0.7 (A)
